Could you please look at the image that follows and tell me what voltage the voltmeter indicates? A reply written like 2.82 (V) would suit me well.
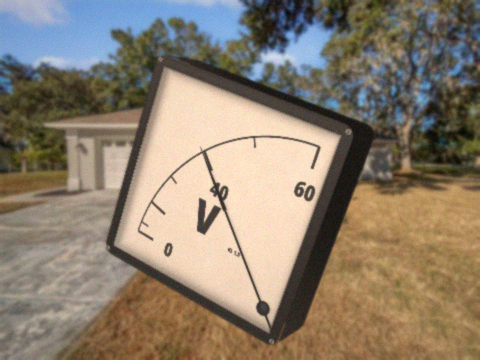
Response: 40 (V)
